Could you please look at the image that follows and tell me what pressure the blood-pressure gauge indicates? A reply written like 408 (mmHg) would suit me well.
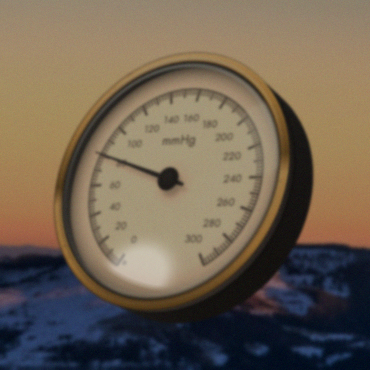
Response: 80 (mmHg)
